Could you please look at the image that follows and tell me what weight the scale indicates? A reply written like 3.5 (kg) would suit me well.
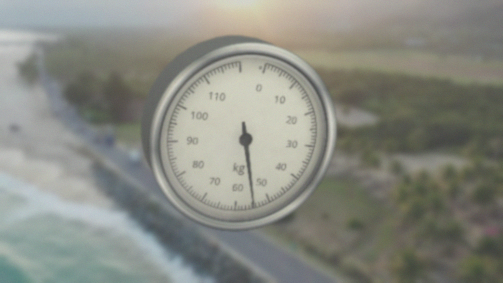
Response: 55 (kg)
